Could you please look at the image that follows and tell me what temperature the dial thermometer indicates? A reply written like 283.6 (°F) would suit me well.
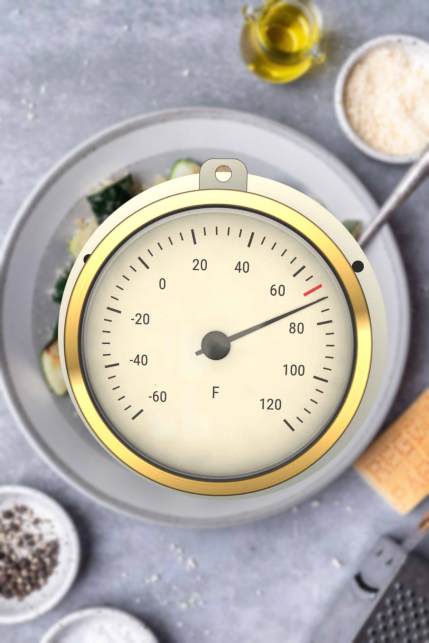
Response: 72 (°F)
